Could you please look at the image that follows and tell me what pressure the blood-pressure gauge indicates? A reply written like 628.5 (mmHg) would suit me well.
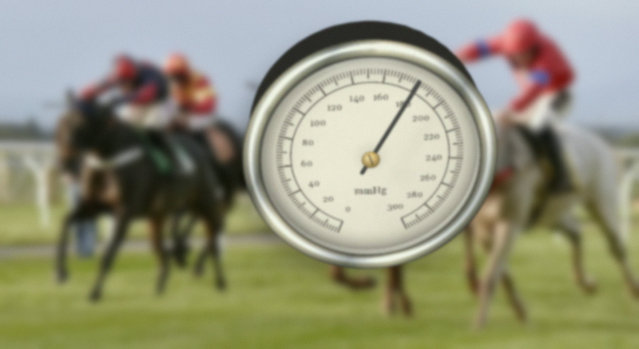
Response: 180 (mmHg)
